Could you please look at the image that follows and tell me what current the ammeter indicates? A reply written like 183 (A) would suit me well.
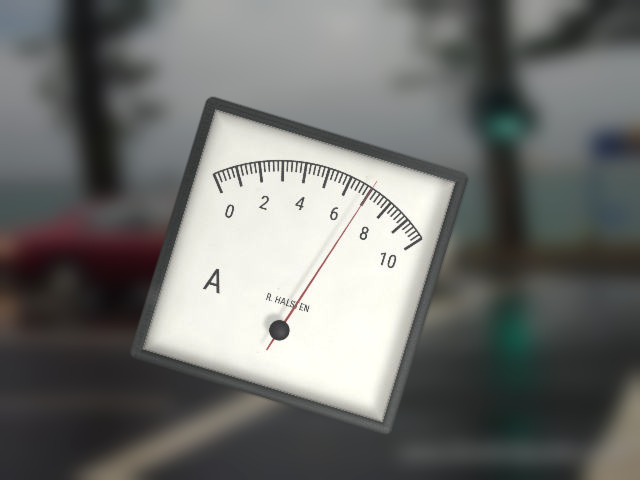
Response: 7 (A)
